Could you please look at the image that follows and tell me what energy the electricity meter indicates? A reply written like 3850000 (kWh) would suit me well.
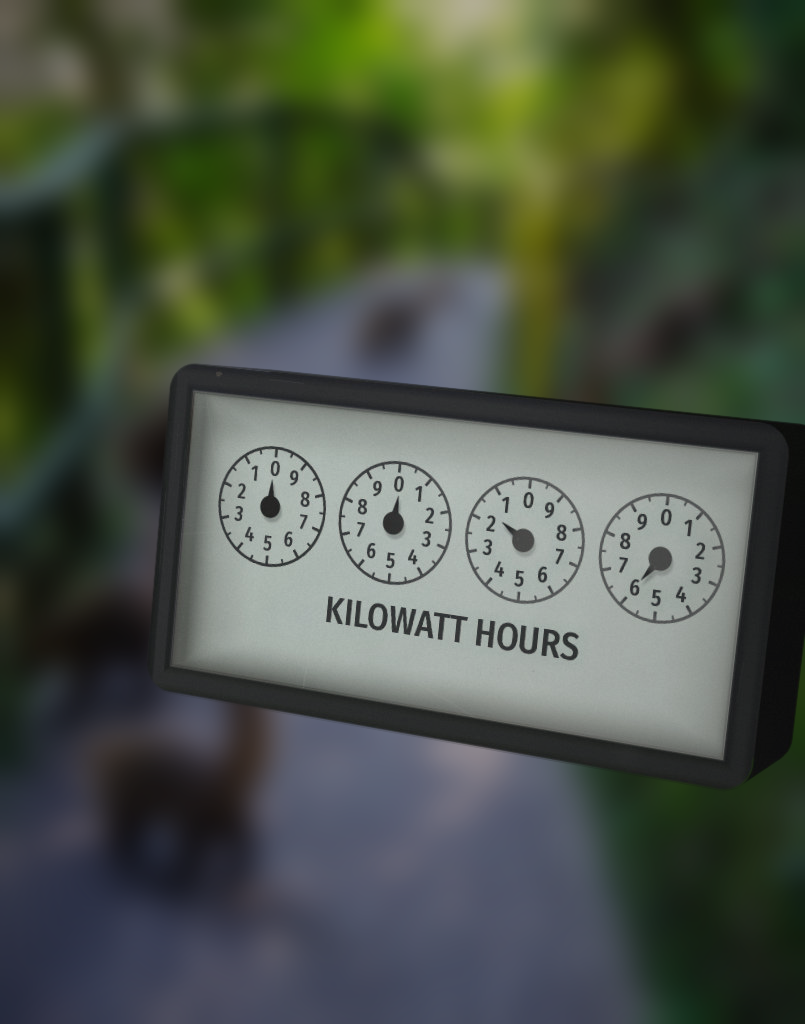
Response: 16 (kWh)
